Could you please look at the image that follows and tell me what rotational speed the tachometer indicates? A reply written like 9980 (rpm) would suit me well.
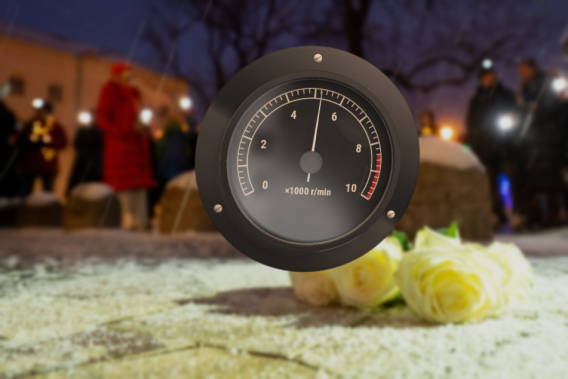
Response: 5200 (rpm)
